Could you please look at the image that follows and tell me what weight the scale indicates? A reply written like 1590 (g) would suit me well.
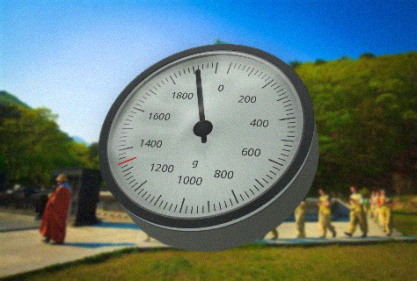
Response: 1920 (g)
